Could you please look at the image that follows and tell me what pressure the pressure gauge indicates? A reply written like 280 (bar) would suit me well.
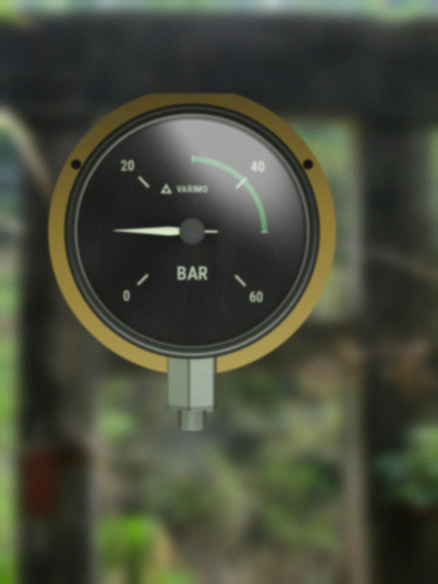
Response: 10 (bar)
